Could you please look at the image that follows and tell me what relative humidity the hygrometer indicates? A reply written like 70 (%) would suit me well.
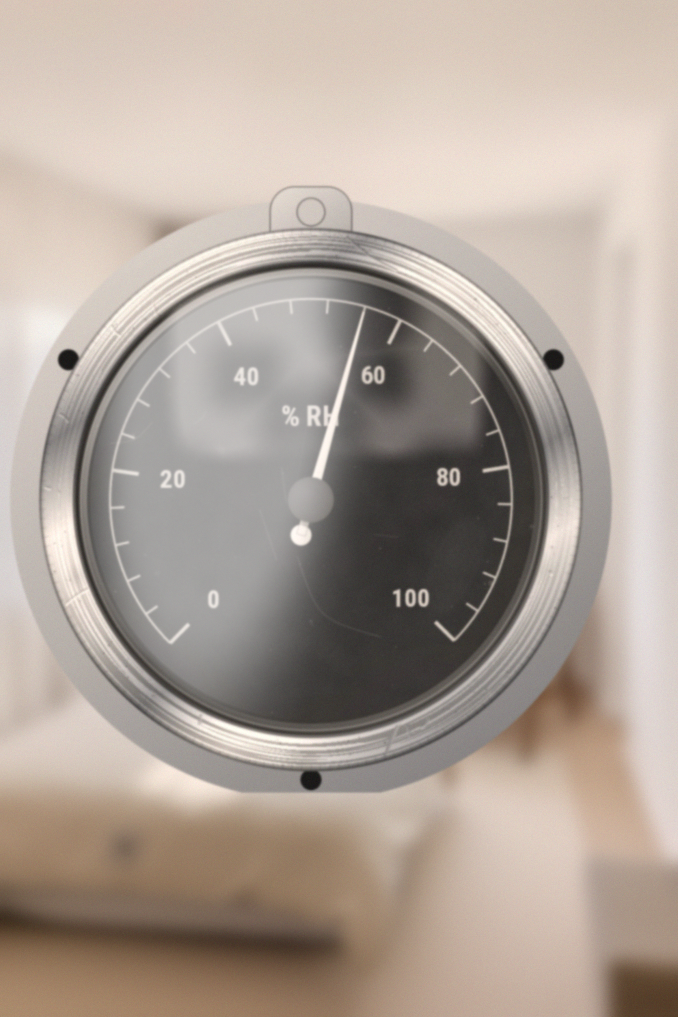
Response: 56 (%)
